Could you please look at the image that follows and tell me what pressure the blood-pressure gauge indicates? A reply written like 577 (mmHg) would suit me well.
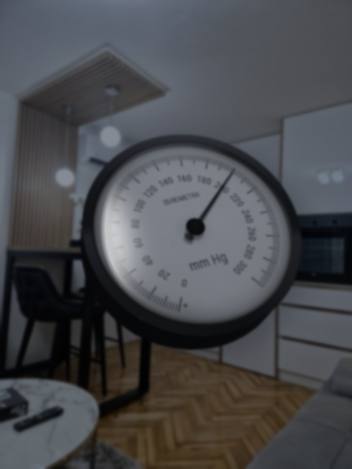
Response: 200 (mmHg)
